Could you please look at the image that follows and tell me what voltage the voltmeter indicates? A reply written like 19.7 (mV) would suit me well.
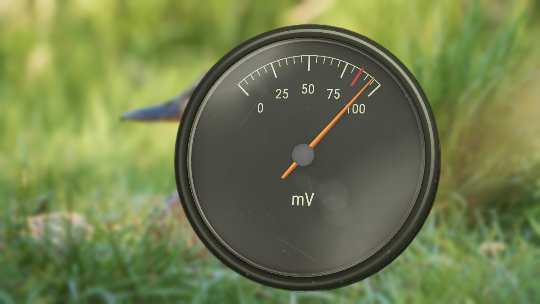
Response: 95 (mV)
